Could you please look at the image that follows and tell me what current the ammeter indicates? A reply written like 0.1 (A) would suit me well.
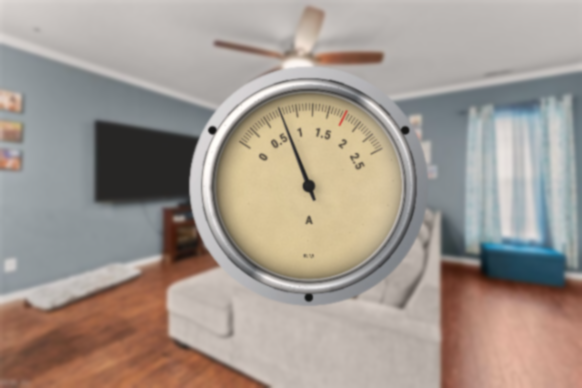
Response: 0.75 (A)
